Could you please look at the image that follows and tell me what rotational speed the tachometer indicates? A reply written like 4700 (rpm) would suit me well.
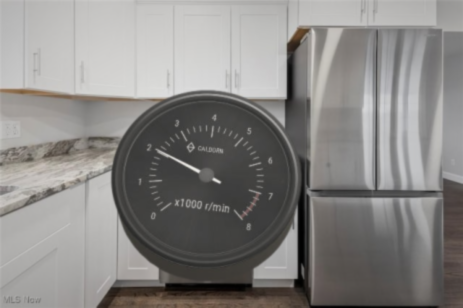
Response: 2000 (rpm)
